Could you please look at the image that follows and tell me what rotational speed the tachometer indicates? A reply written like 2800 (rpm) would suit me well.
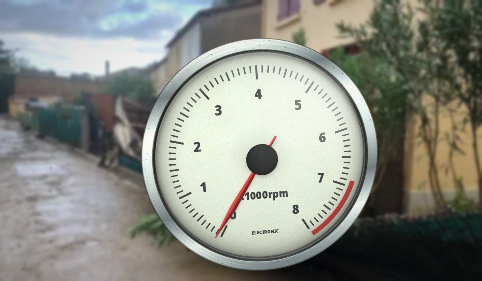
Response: 100 (rpm)
